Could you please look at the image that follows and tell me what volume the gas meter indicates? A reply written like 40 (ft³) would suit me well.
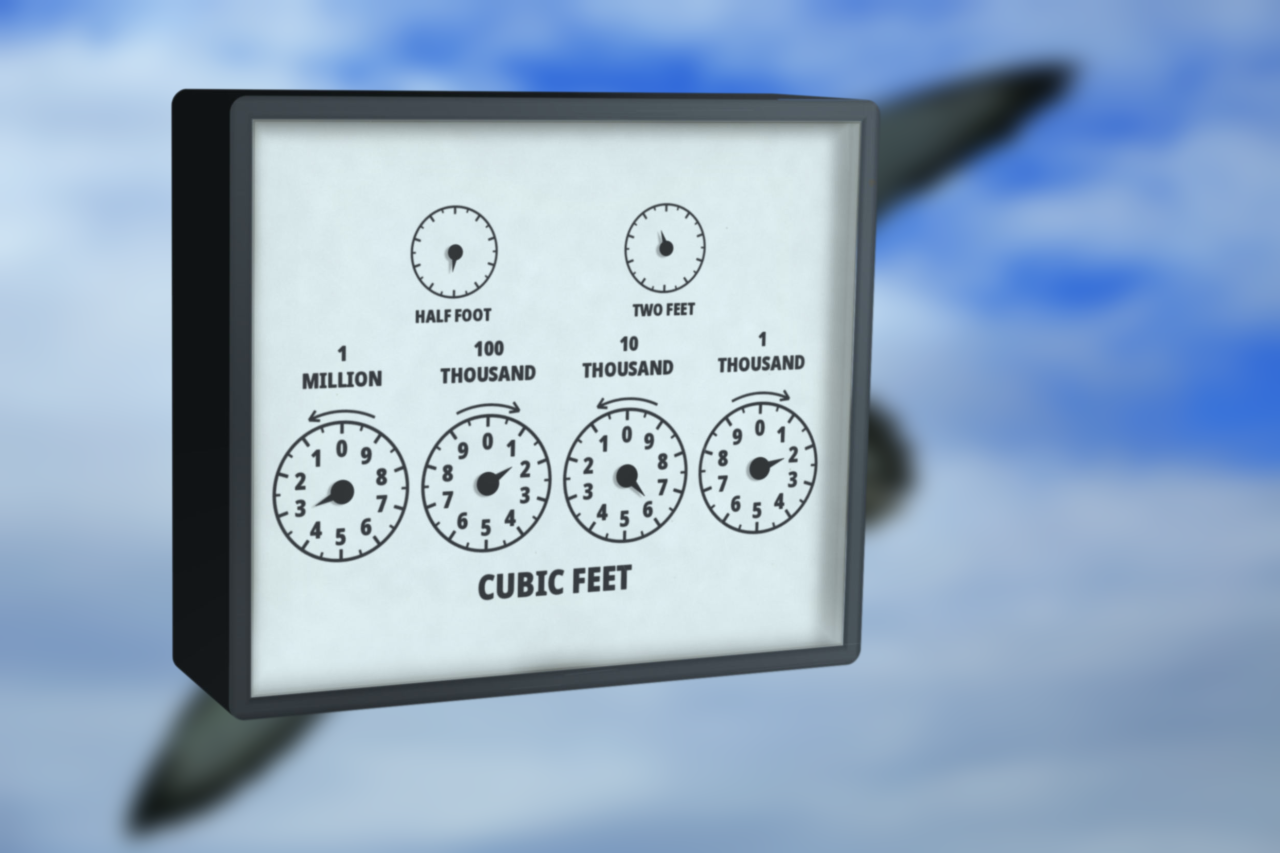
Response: 316200 (ft³)
